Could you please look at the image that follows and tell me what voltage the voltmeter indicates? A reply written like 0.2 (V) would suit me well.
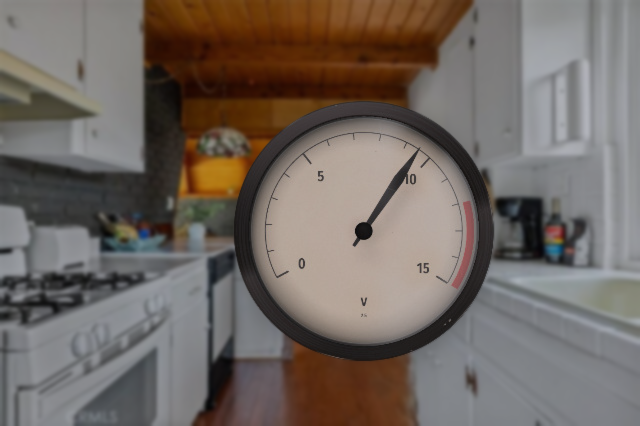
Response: 9.5 (V)
